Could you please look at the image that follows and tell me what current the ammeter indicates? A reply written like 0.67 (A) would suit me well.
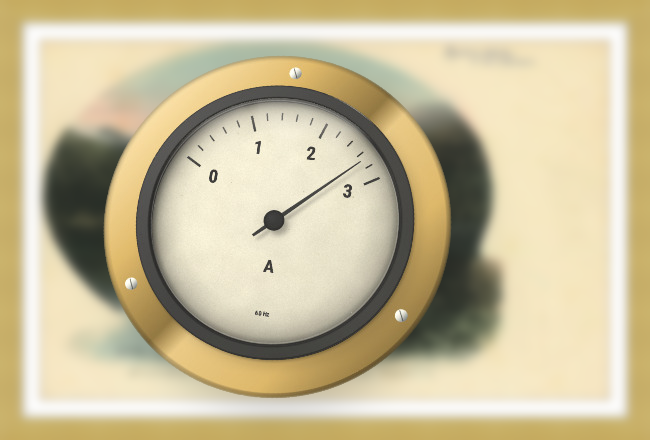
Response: 2.7 (A)
